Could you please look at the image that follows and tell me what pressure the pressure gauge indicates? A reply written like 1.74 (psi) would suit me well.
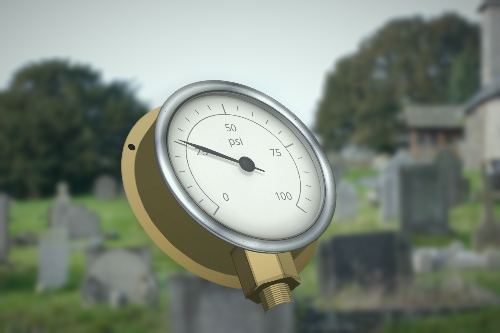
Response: 25 (psi)
